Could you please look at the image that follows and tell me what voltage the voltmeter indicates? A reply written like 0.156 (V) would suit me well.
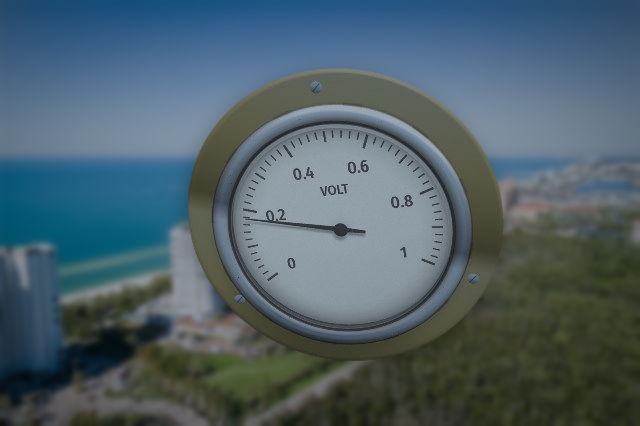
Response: 0.18 (V)
